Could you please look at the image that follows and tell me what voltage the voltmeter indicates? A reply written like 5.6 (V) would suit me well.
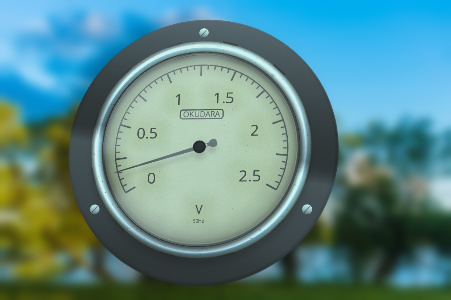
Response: 0.15 (V)
